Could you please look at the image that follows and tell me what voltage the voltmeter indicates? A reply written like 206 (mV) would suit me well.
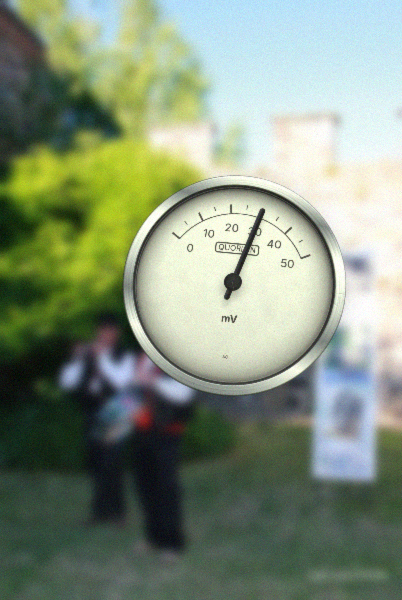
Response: 30 (mV)
